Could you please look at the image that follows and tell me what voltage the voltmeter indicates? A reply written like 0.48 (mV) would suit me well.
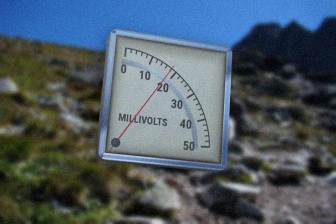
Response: 18 (mV)
